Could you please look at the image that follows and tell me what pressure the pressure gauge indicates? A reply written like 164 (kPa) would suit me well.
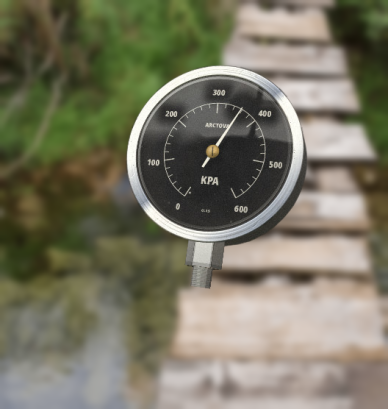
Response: 360 (kPa)
